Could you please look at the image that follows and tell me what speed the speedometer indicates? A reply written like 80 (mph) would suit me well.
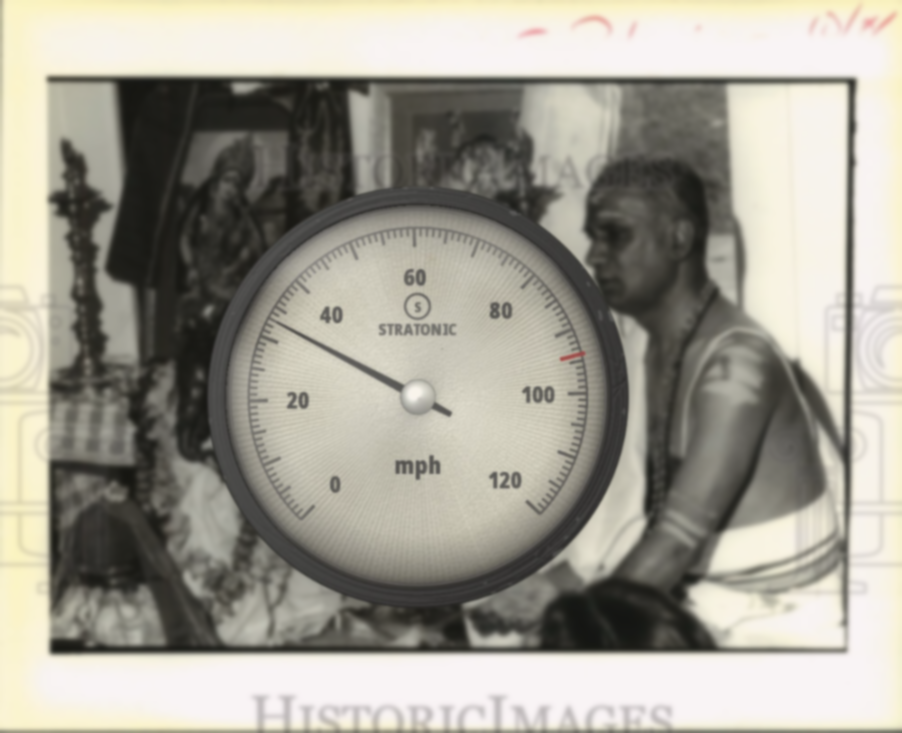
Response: 33 (mph)
